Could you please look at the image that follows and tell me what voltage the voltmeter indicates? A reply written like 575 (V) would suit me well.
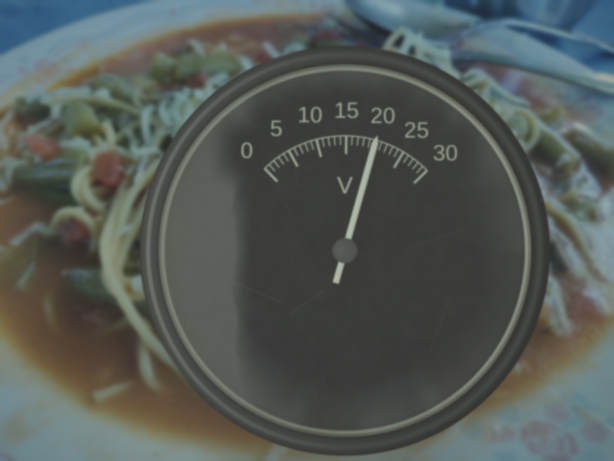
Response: 20 (V)
